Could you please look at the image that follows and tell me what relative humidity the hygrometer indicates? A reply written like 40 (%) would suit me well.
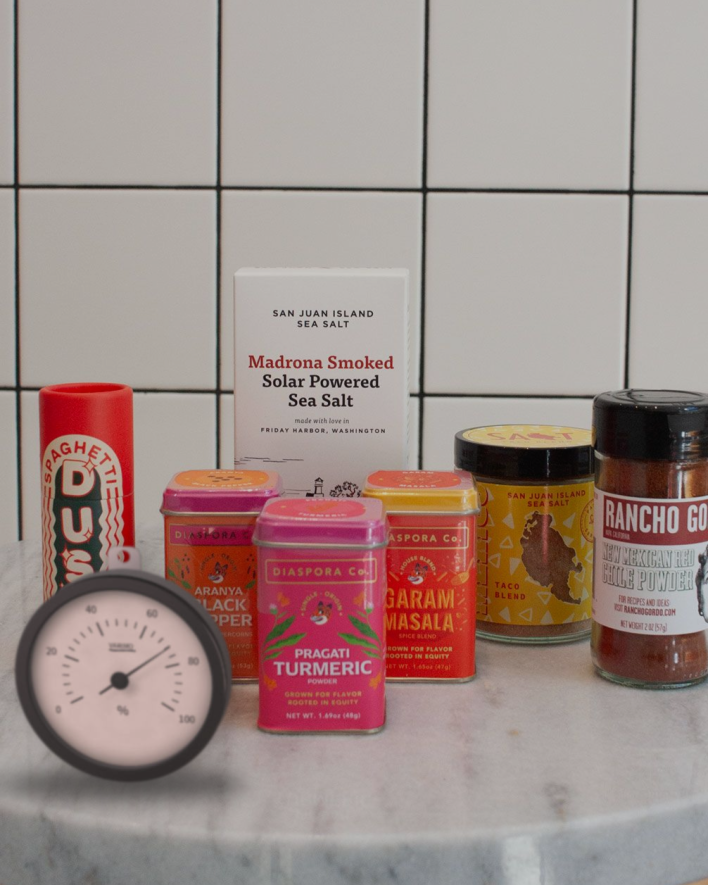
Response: 72 (%)
